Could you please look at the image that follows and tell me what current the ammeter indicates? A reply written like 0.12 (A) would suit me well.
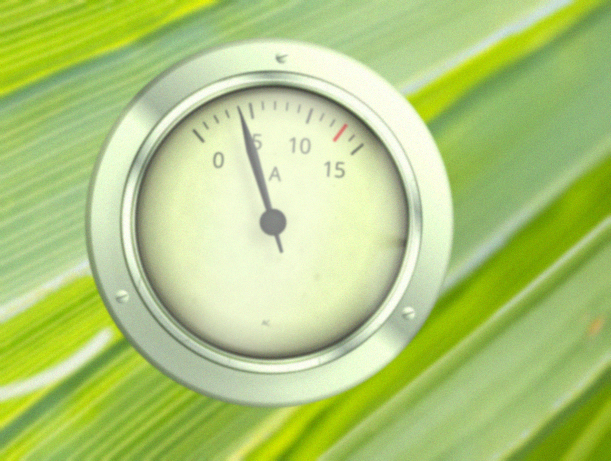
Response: 4 (A)
